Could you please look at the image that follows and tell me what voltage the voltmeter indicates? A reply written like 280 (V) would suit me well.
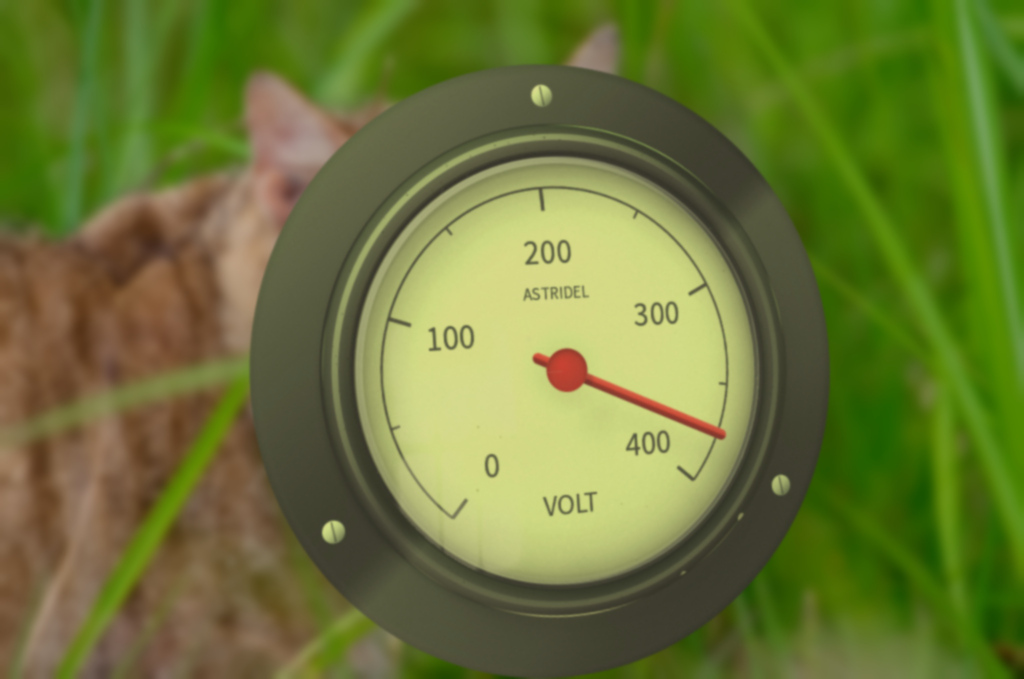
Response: 375 (V)
